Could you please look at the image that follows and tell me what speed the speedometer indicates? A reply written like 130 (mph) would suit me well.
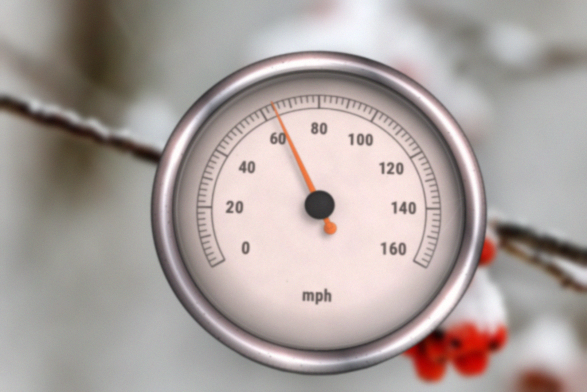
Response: 64 (mph)
